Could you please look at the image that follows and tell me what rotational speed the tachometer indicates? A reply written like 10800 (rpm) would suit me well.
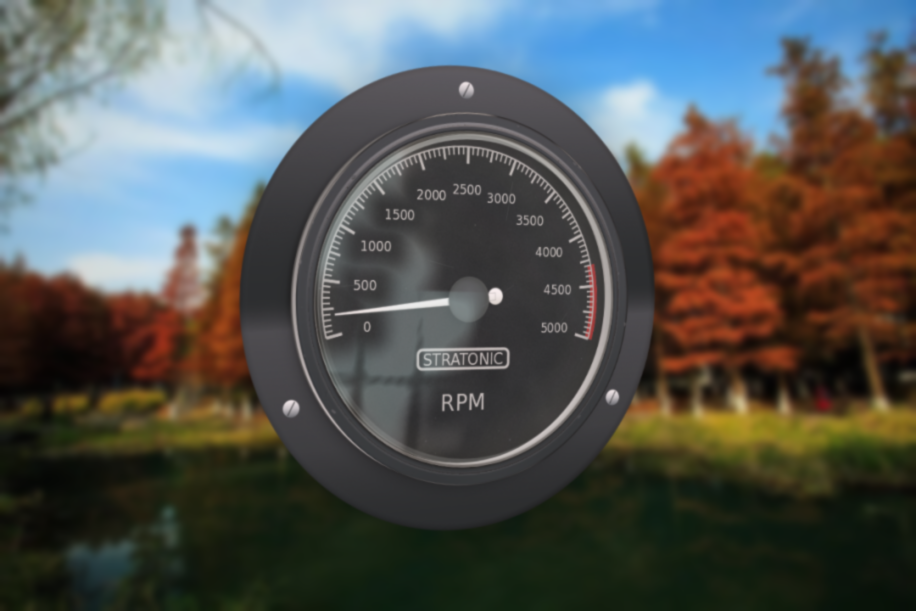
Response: 200 (rpm)
